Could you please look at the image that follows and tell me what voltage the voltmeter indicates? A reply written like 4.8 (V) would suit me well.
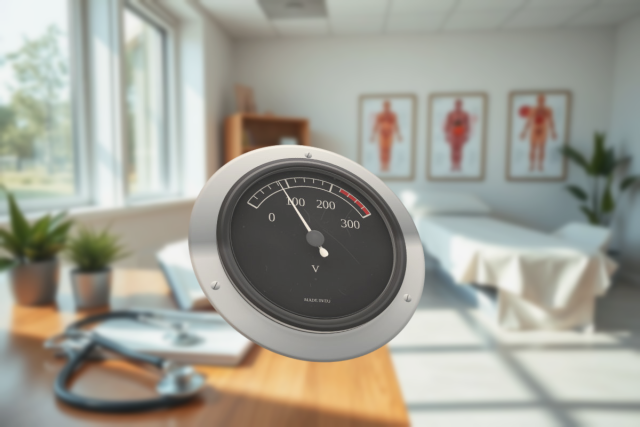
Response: 80 (V)
